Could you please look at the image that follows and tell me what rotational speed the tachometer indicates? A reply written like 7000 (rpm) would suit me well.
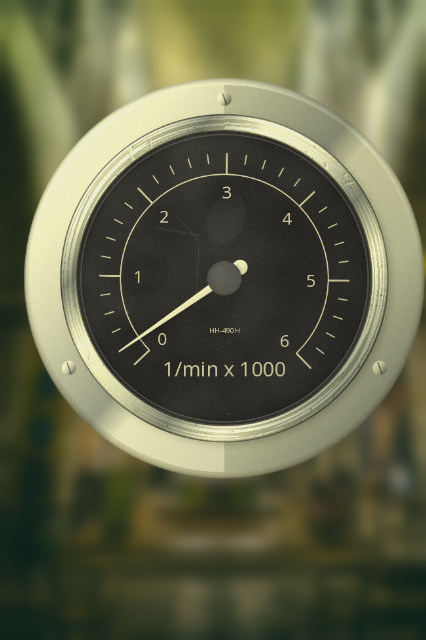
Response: 200 (rpm)
